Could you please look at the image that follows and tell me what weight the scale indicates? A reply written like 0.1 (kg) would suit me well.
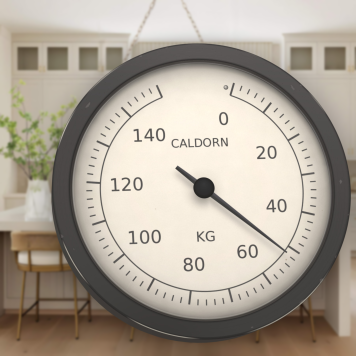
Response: 52 (kg)
